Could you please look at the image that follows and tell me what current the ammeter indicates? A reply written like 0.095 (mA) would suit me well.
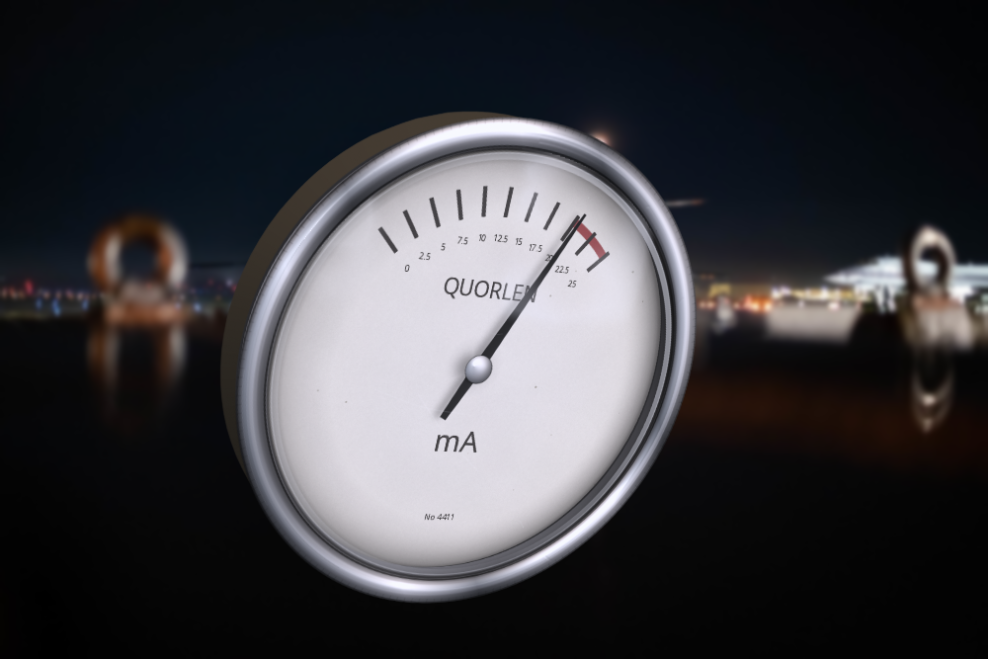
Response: 20 (mA)
